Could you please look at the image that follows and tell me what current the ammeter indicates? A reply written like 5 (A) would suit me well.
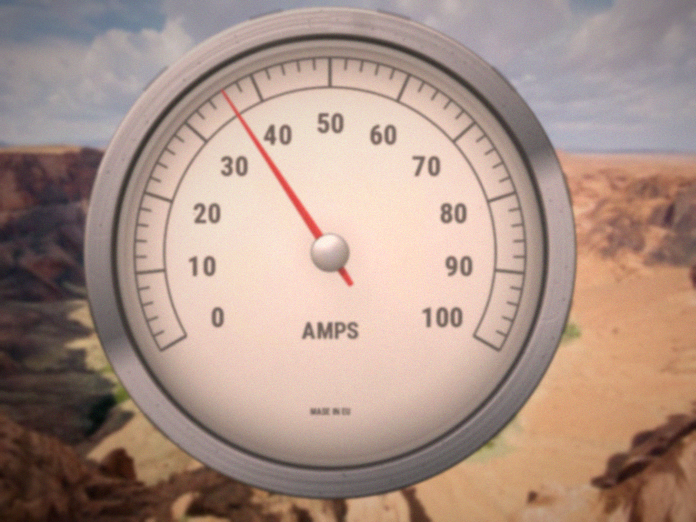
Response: 36 (A)
